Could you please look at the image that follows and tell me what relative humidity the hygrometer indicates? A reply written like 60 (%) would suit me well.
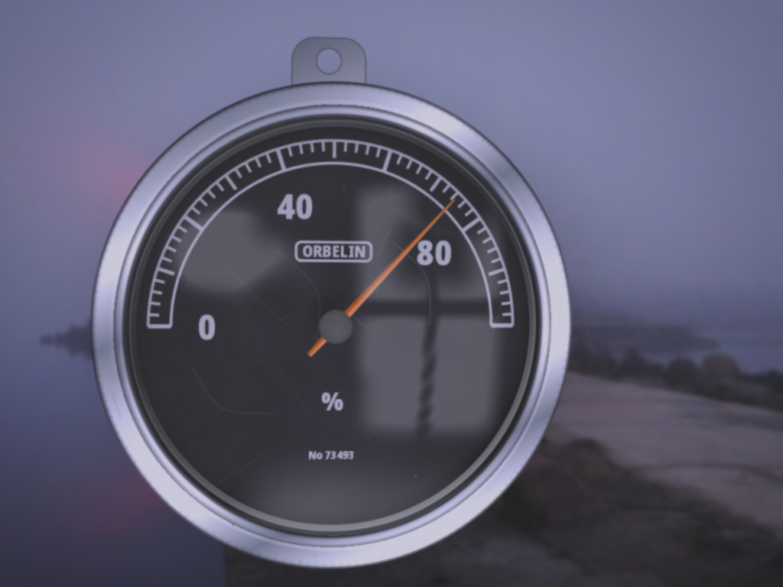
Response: 74 (%)
